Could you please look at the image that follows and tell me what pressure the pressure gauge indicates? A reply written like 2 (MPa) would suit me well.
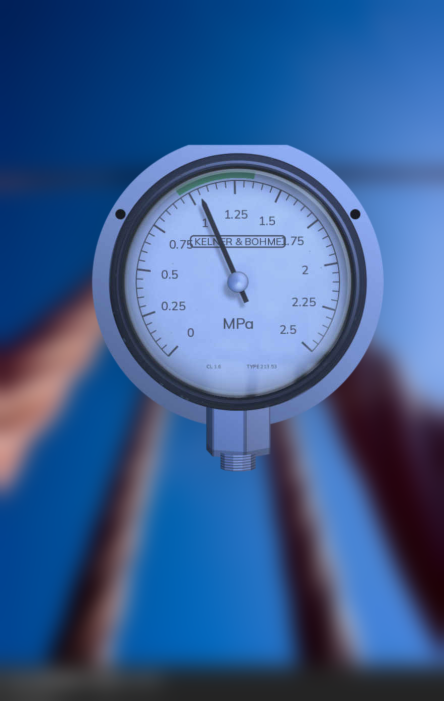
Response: 1.05 (MPa)
